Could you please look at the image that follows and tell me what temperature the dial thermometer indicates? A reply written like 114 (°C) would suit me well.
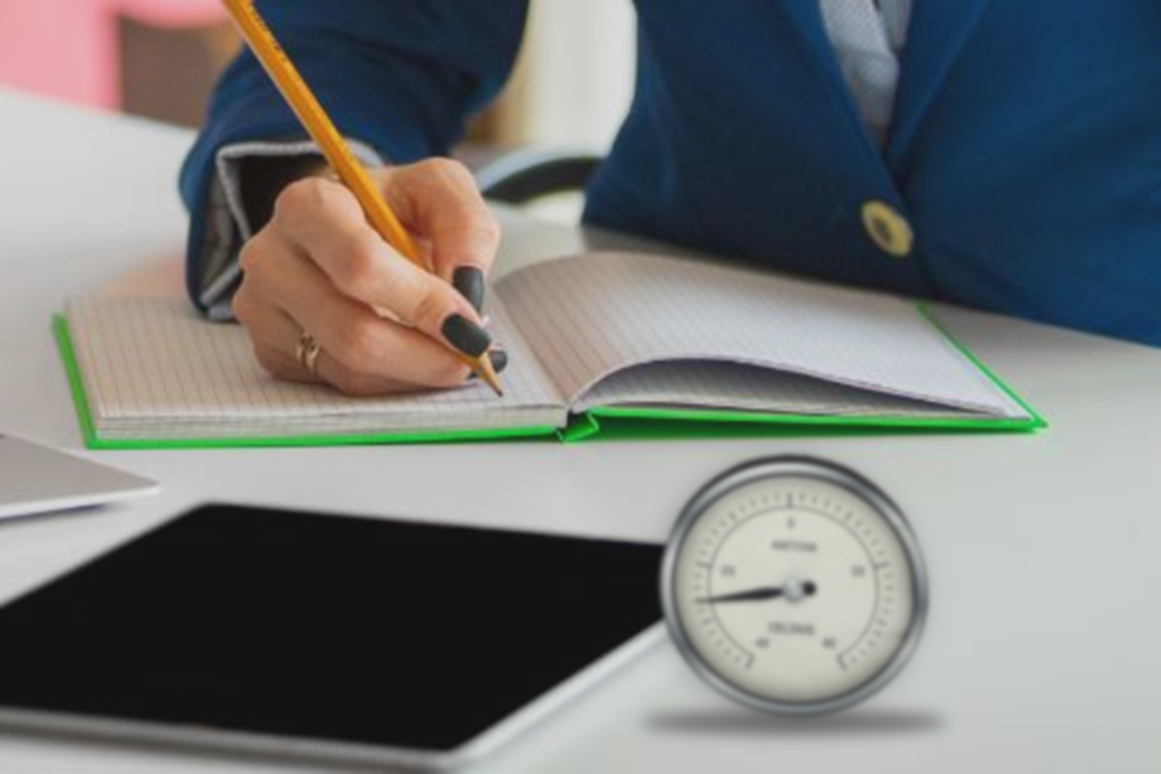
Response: -26 (°C)
